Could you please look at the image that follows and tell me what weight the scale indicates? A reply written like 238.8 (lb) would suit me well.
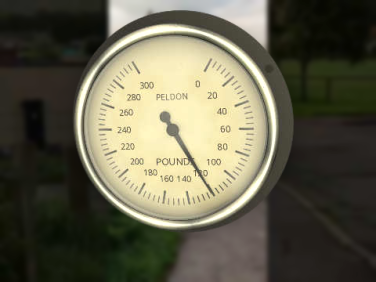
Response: 120 (lb)
